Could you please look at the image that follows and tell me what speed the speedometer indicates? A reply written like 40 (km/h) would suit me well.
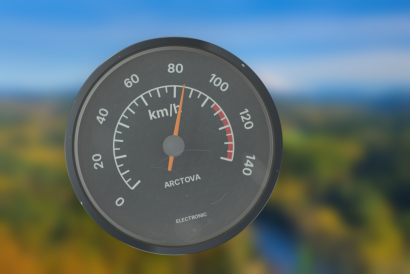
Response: 85 (km/h)
